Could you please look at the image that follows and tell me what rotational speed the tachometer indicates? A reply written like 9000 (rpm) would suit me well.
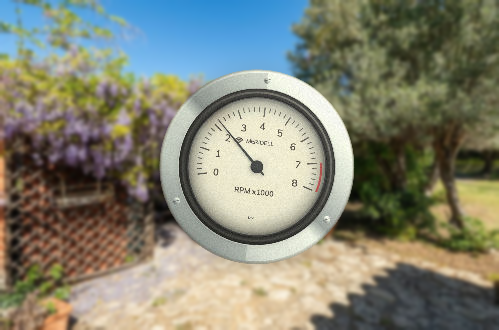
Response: 2200 (rpm)
